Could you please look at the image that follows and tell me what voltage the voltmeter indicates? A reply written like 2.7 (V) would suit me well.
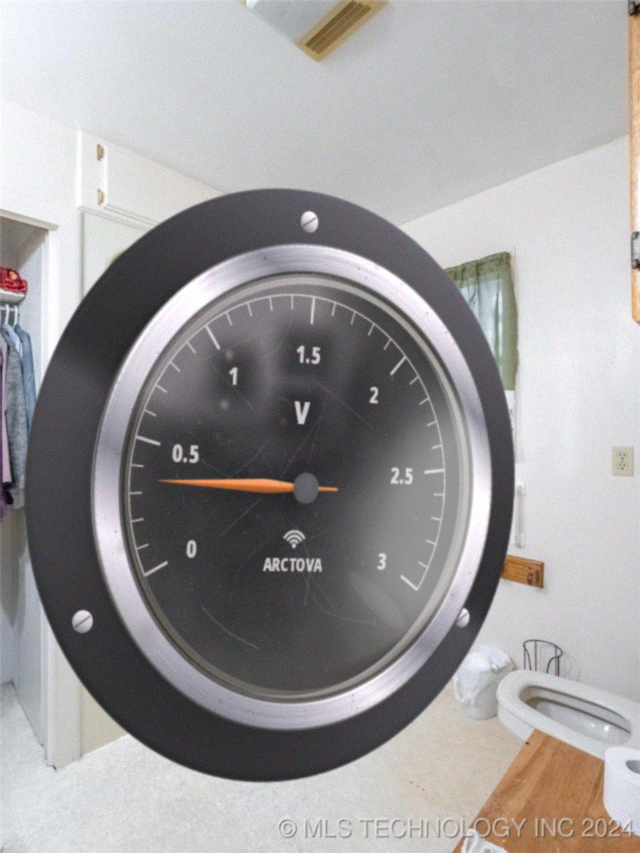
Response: 0.35 (V)
